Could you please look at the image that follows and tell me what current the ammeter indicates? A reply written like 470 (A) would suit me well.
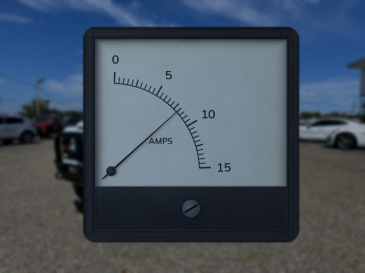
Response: 8 (A)
